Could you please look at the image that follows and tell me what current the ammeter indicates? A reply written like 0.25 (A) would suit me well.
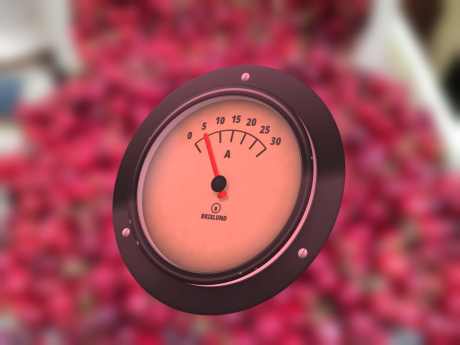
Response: 5 (A)
